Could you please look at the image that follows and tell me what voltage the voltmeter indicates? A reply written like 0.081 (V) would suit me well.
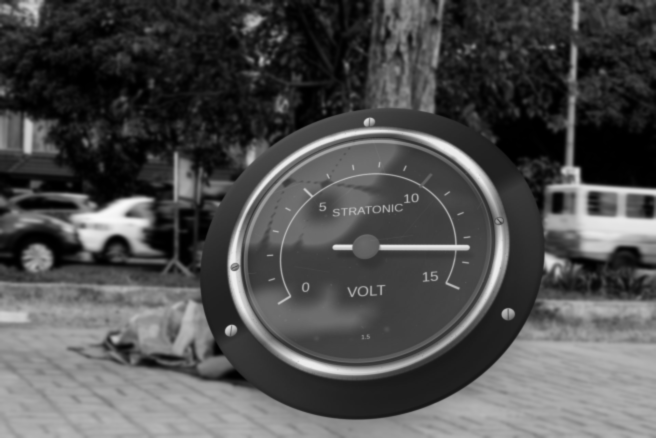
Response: 13.5 (V)
